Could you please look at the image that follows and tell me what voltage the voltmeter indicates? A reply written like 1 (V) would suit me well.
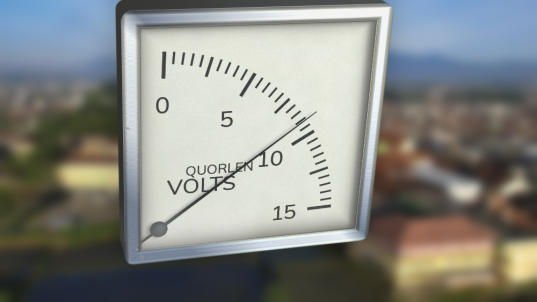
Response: 9 (V)
